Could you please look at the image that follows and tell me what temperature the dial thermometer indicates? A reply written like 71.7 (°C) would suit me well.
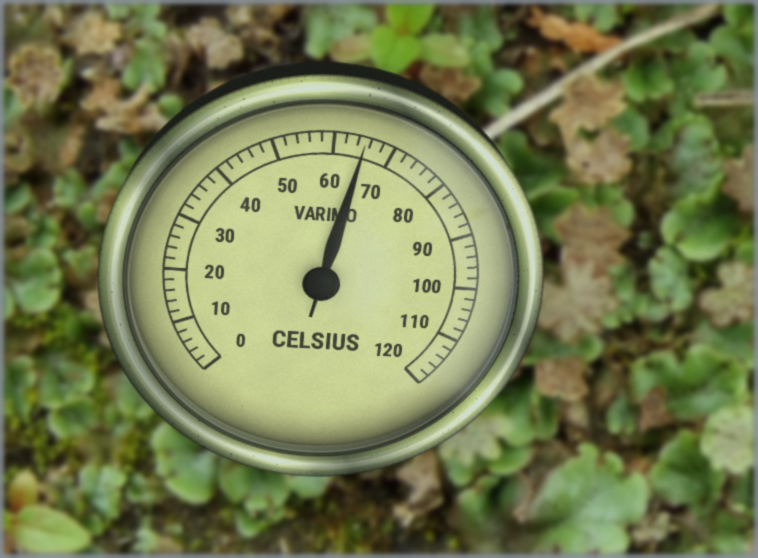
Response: 65 (°C)
